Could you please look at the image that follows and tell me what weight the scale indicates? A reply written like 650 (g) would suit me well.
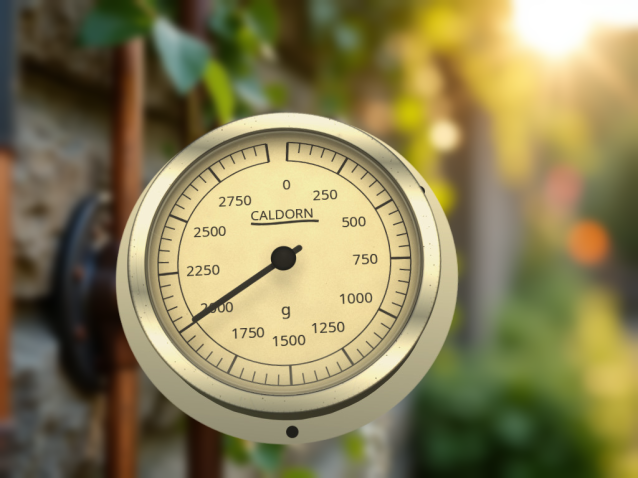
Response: 2000 (g)
